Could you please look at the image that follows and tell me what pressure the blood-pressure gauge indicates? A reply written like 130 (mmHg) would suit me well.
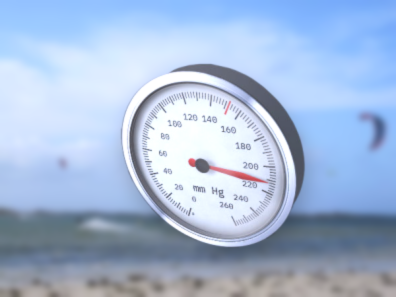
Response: 210 (mmHg)
